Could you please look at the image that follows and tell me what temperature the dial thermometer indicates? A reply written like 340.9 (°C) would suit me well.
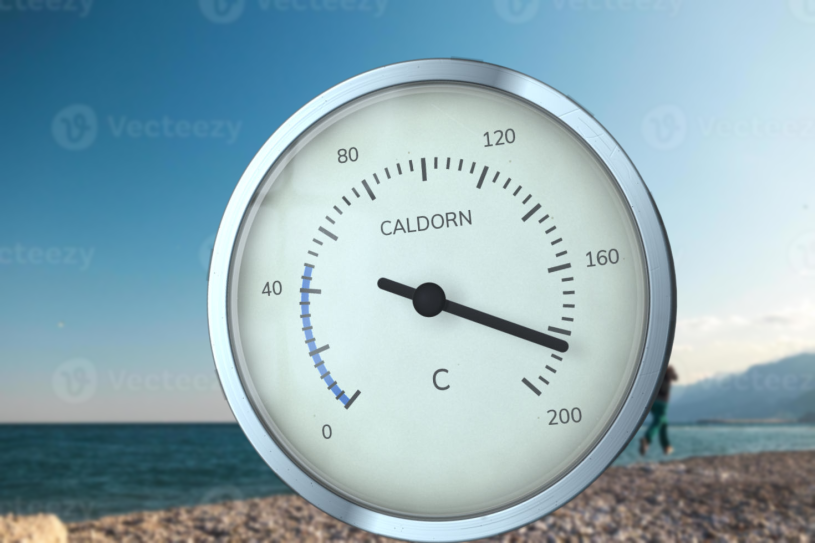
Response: 184 (°C)
